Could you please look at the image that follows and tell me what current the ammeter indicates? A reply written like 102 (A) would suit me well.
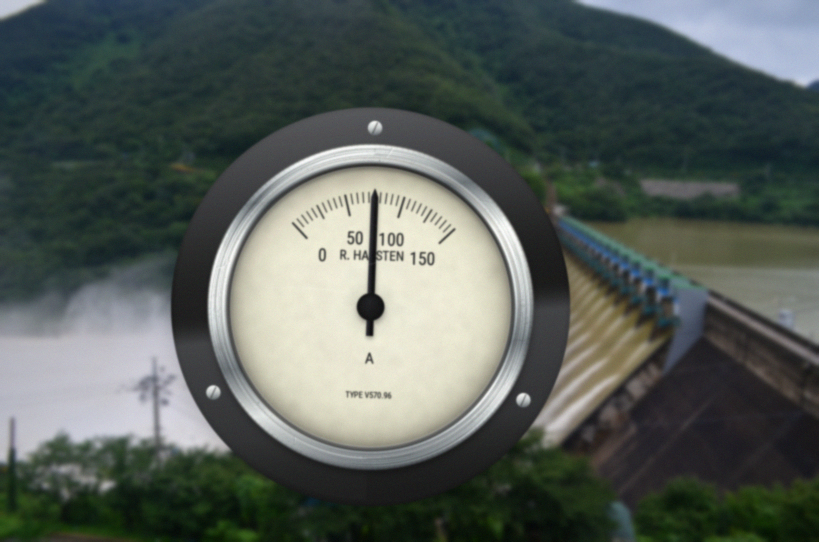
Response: 75 (A)
